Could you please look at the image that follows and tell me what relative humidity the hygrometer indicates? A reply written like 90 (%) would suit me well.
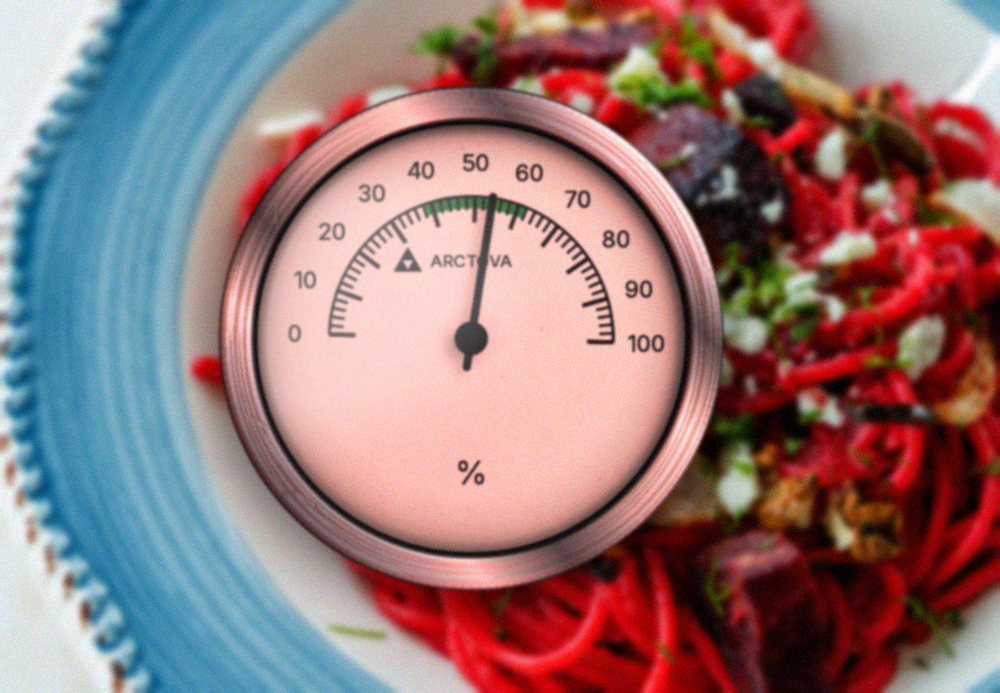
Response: 54 (%)
